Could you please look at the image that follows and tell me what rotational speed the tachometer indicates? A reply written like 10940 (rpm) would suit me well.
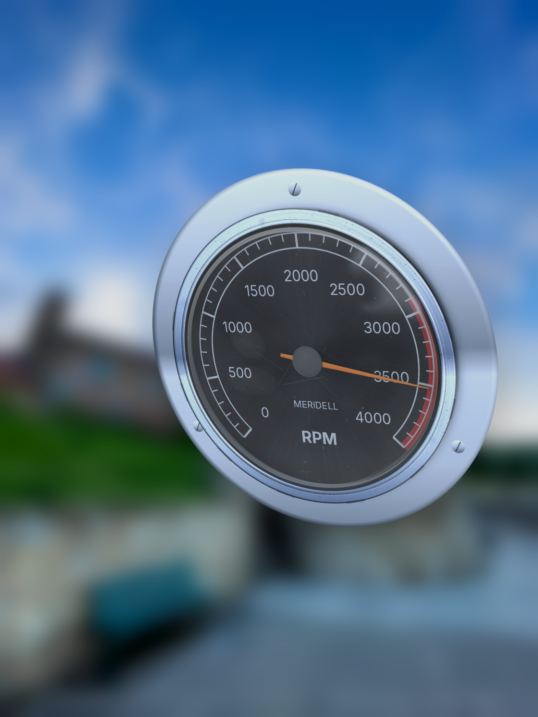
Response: 3500 (rpm)
